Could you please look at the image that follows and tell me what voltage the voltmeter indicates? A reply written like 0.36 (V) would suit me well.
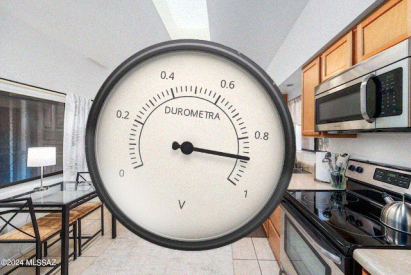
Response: 0.88 (V)
